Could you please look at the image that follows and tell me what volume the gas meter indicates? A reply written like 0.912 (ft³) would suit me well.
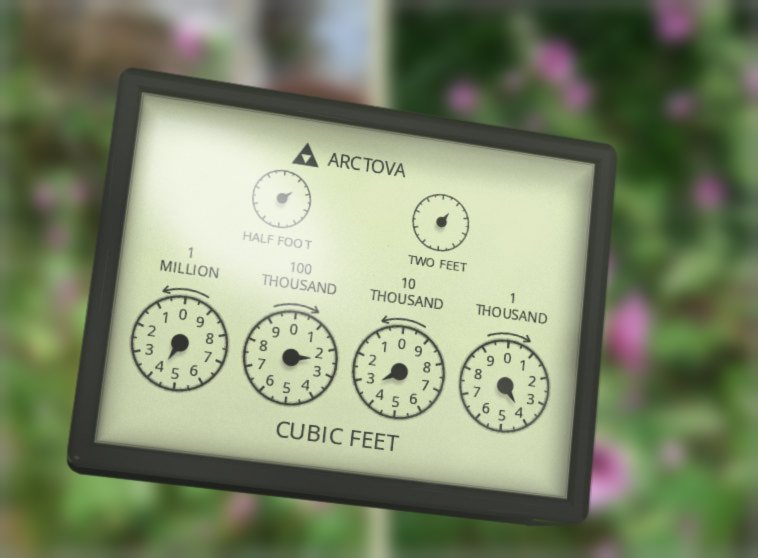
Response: 423400 (ft³)
